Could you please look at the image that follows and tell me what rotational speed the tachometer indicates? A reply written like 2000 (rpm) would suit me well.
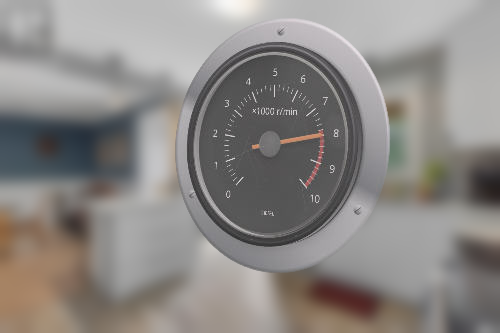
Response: 8000 (rpm)
